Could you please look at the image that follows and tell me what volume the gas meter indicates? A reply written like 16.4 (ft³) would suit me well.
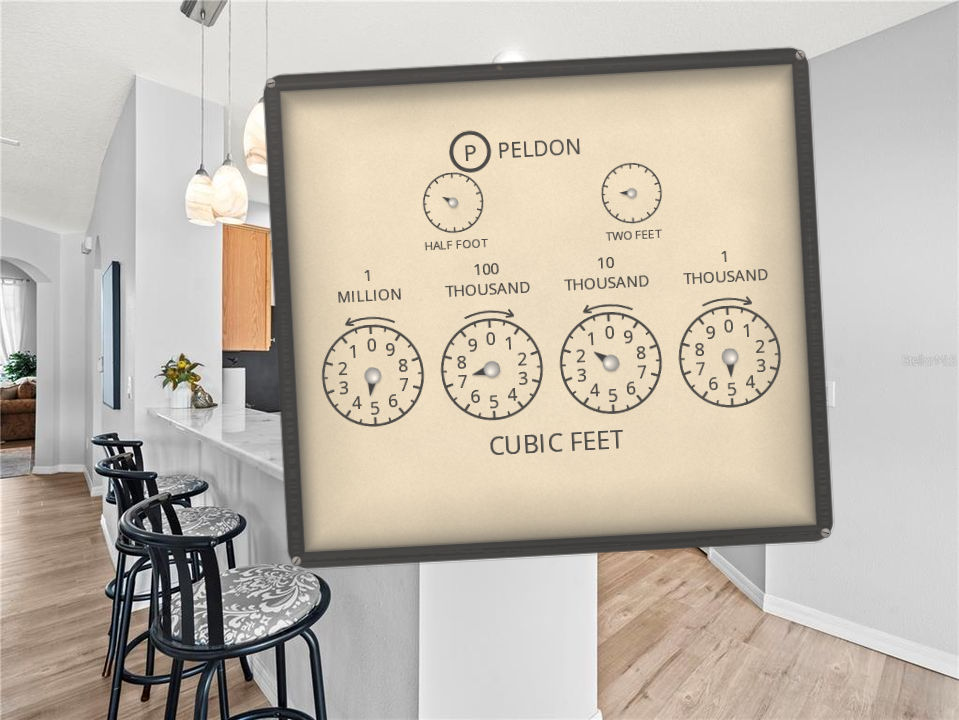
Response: 471500 (ft³)
